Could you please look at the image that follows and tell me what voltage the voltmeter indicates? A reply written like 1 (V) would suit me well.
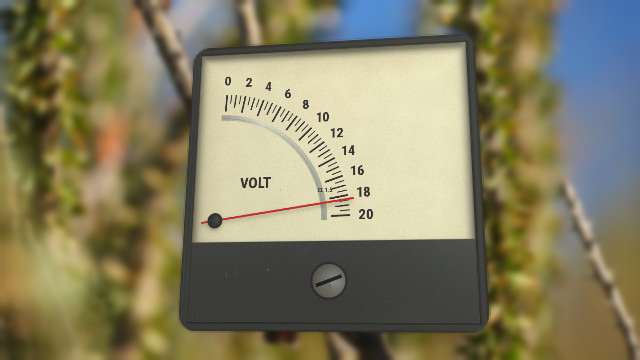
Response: 18.5 (V)
